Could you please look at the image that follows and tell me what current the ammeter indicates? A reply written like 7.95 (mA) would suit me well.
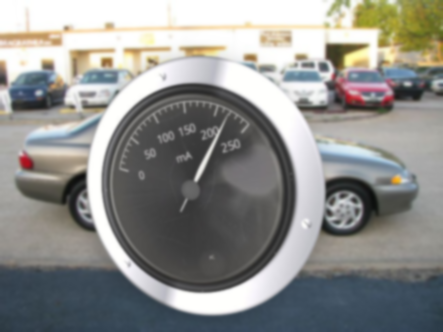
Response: 220 (mA)
